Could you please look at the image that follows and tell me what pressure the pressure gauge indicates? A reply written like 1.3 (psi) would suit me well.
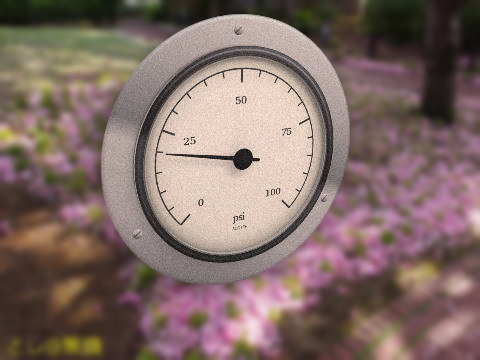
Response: 20 (psi)
